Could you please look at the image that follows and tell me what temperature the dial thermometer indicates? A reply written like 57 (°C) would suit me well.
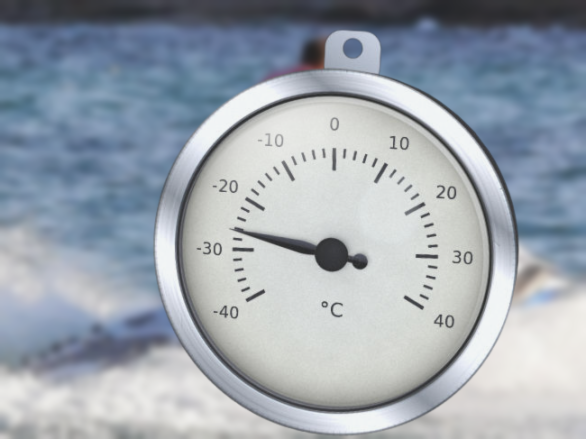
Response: -26 (°C)
